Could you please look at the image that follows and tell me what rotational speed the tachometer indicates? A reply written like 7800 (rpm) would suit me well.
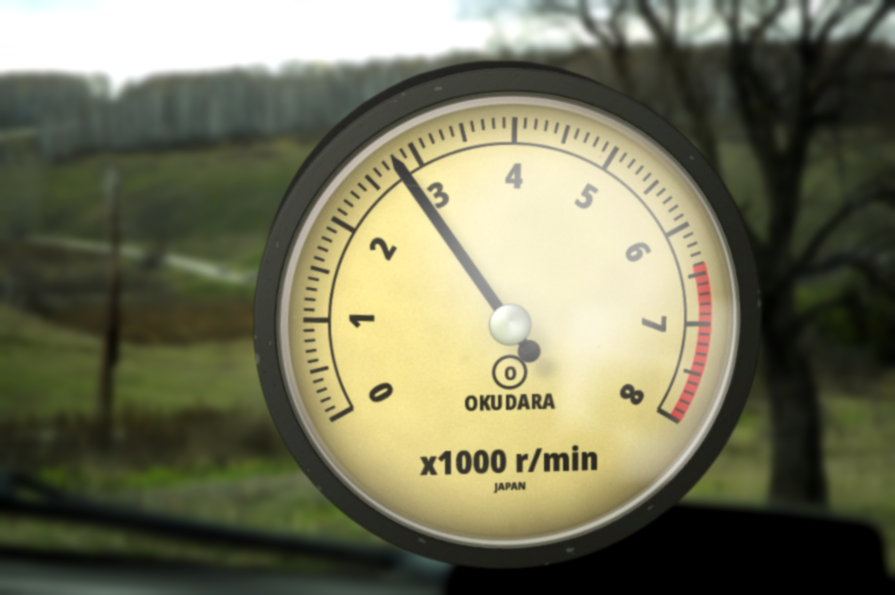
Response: 2800 (rpm)
